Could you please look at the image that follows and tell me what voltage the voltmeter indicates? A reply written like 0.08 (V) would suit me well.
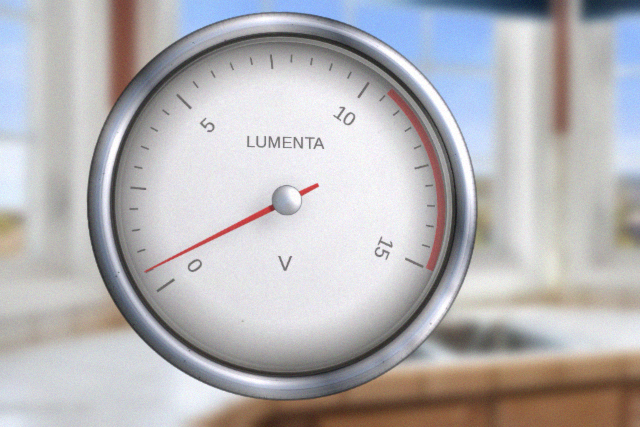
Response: 0.5 (V)
